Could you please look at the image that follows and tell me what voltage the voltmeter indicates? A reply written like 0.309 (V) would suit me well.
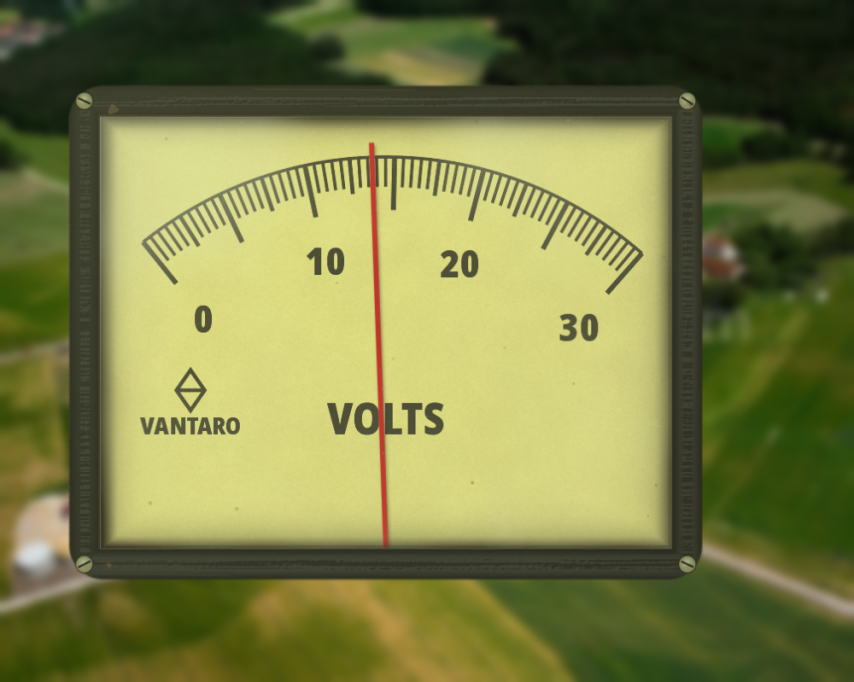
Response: 13.75 (V)
